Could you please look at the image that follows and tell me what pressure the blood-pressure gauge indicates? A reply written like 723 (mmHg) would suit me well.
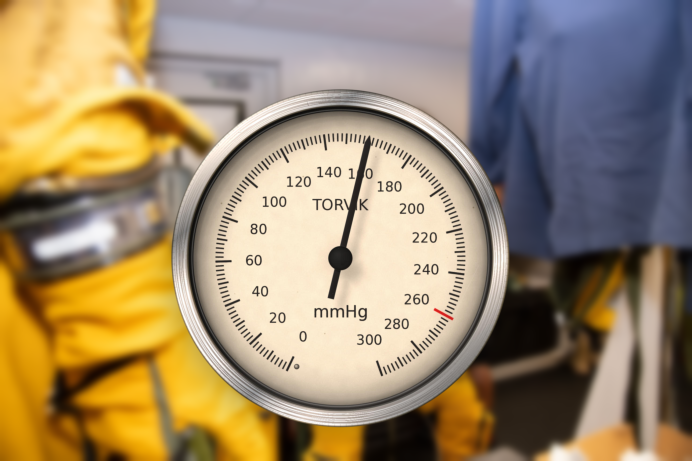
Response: 160 (mmHg)
